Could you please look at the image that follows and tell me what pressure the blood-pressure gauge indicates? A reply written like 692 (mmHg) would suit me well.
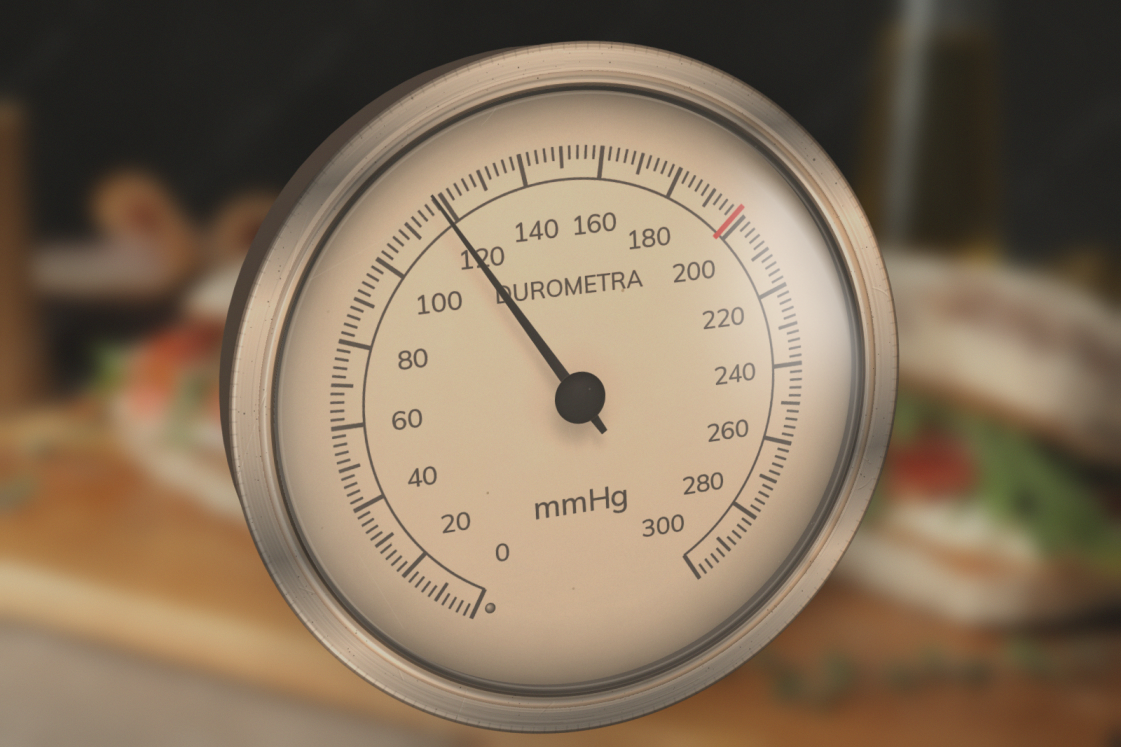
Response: 118 (mmHg)
